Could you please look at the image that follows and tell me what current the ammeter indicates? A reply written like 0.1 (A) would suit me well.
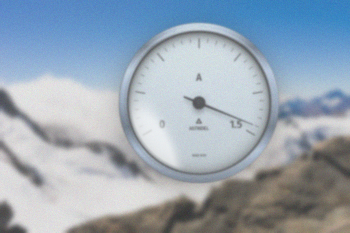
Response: 1.45 (A)
